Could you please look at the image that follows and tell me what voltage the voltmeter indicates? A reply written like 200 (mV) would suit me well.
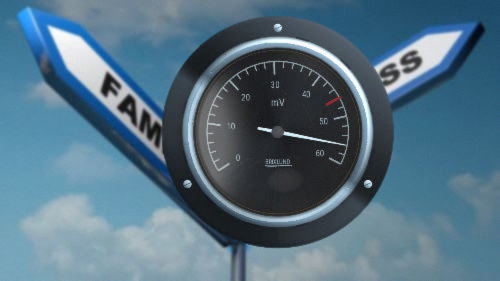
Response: 56 (mV)
